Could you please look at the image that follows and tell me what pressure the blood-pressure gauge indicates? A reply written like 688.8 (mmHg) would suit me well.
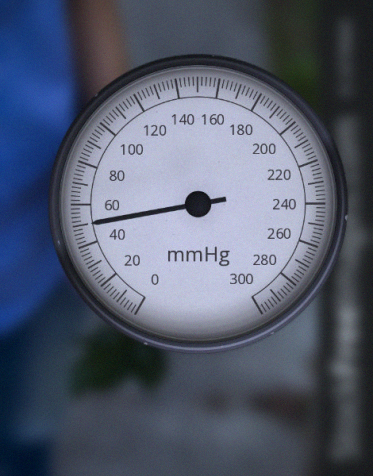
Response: 50 (mmHg)
